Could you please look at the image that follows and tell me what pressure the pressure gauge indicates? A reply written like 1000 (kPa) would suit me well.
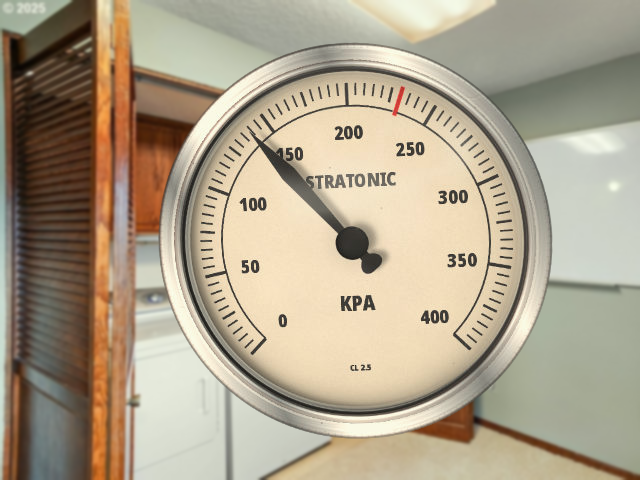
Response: 140 (kPa)
